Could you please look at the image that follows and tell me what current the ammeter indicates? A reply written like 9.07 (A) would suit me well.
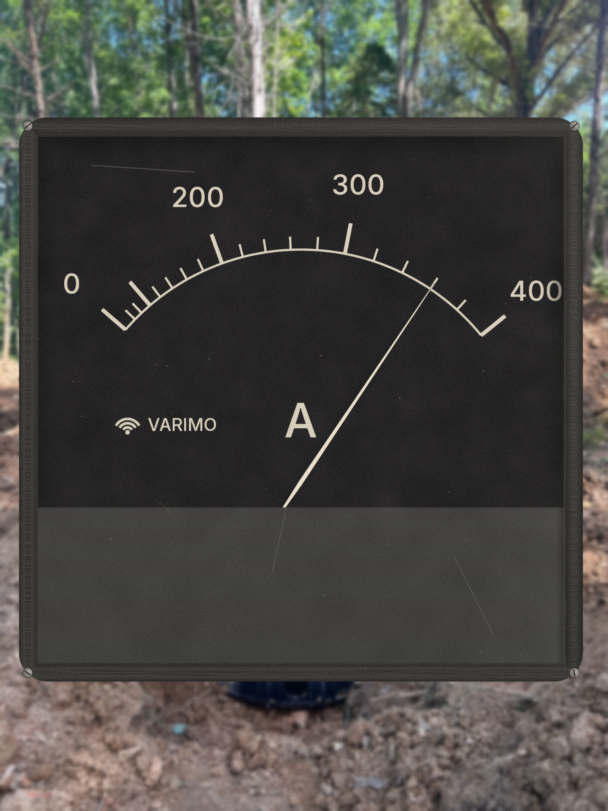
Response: 360 (A)
